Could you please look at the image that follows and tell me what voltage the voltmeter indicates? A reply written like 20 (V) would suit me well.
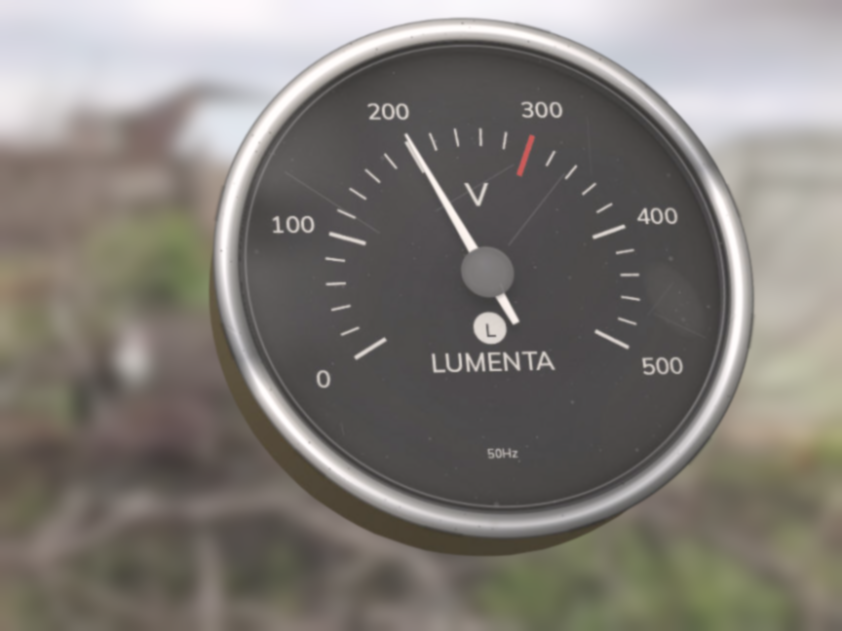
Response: 200 (V)
